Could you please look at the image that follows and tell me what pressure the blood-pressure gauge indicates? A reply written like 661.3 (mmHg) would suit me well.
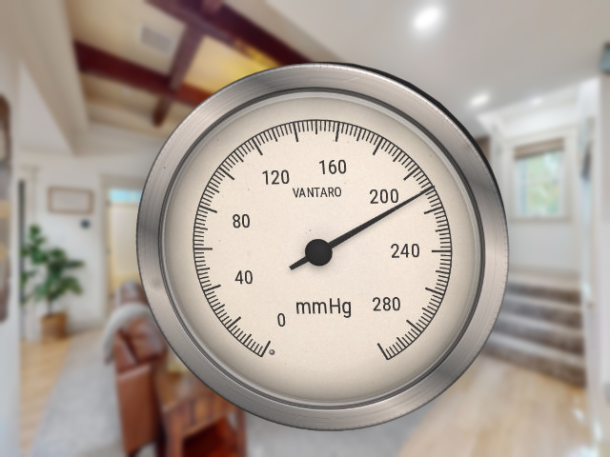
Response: 210 (mmHg)
